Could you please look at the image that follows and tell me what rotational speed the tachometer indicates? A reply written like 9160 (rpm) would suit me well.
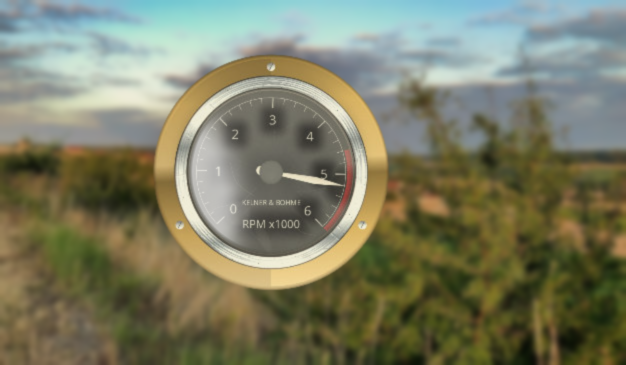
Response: 5200 (rpm)
